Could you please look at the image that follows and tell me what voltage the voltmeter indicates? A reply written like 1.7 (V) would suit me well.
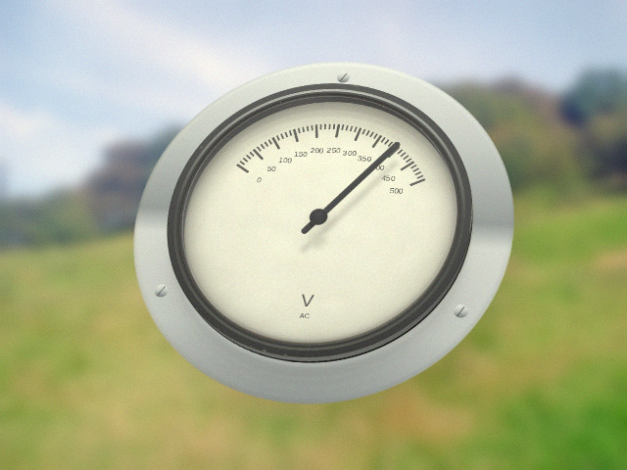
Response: 400 (V)
